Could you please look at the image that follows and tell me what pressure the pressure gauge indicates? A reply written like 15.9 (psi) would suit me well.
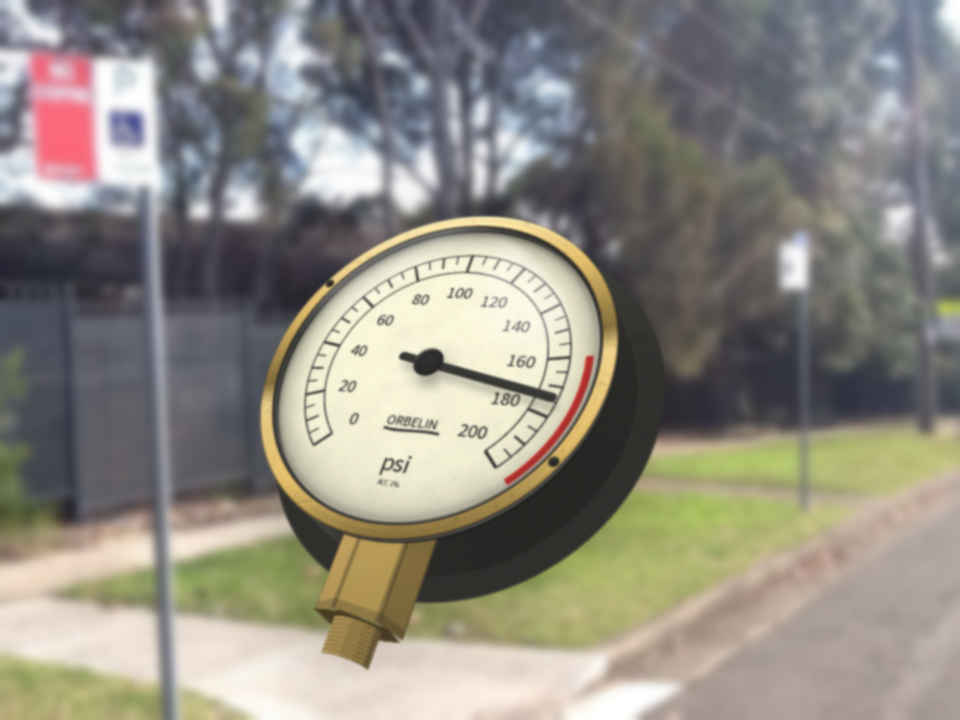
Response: 175 (psi)
